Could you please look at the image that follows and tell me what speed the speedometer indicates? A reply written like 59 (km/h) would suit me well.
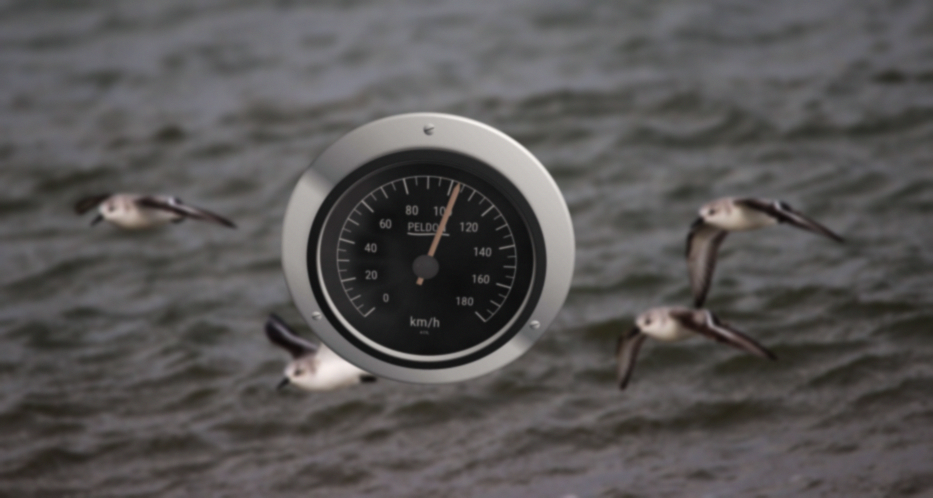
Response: 102.5 (km/h)
